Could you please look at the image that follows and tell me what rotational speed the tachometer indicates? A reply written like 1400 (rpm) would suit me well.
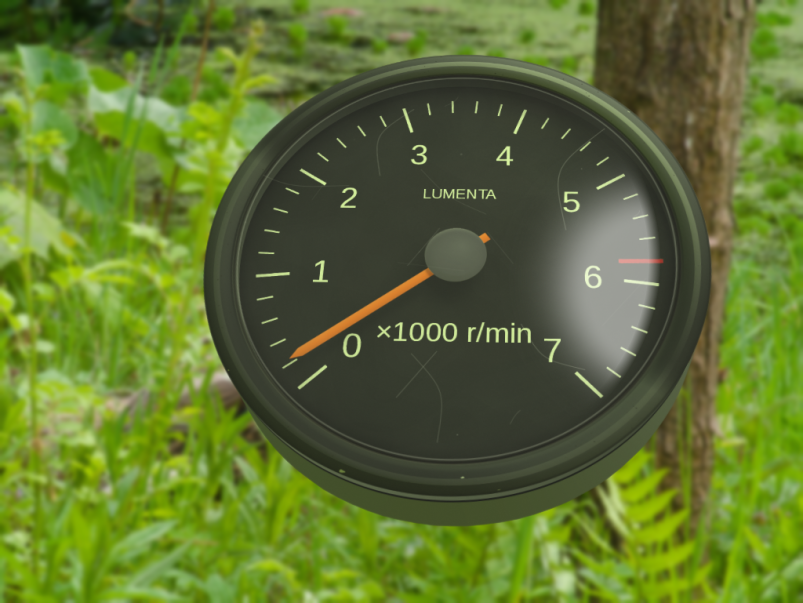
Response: 200 (rpm)
